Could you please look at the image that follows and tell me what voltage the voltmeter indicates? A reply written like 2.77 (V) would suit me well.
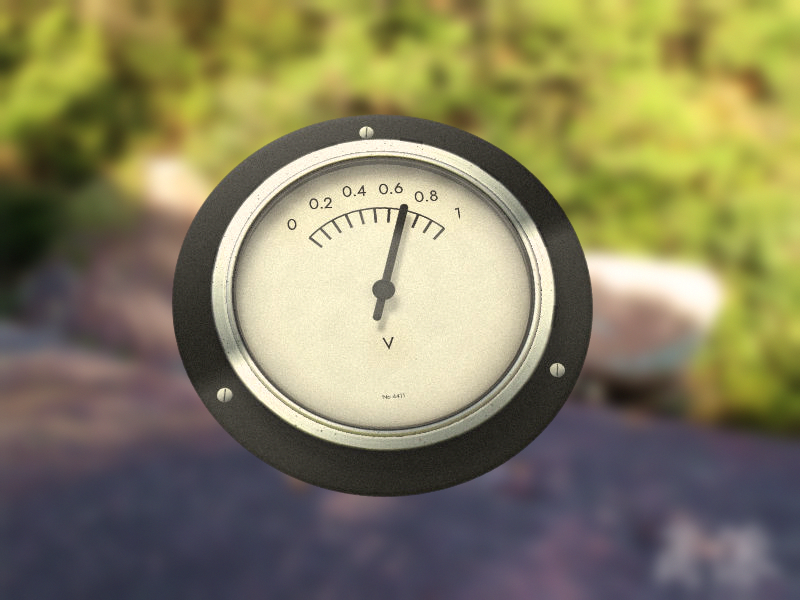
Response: 0.7 (V)
